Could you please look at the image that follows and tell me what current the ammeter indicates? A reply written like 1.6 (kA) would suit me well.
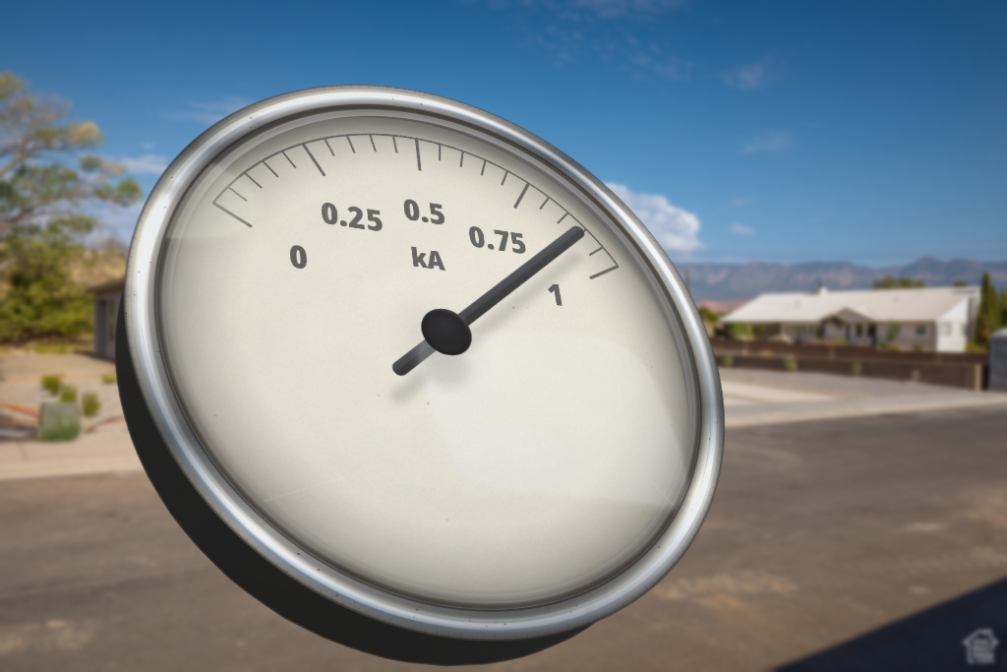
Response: 0.9 (kA)
